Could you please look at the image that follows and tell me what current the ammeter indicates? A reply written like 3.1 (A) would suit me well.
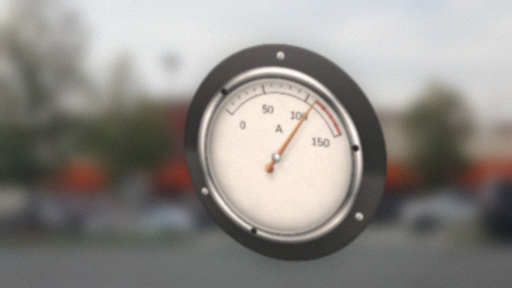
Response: 110 (A)
